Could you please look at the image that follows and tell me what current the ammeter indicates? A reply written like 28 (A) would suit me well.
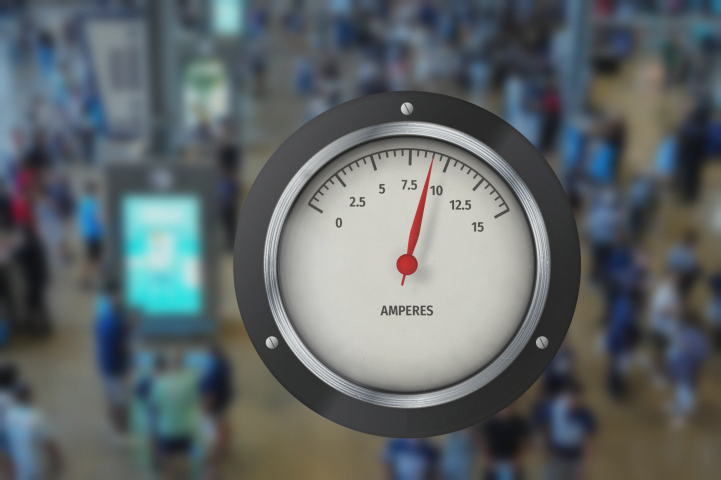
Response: 9 (A)
